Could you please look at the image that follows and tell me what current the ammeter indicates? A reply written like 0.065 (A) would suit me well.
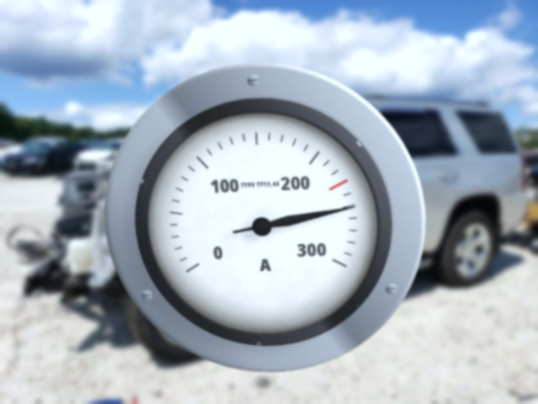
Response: 250 (A)
